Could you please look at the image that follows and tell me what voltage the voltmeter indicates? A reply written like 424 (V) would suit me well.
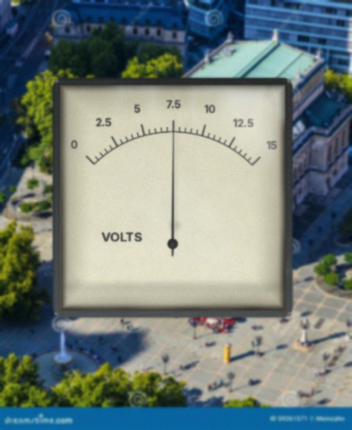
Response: 7.5 (V)
